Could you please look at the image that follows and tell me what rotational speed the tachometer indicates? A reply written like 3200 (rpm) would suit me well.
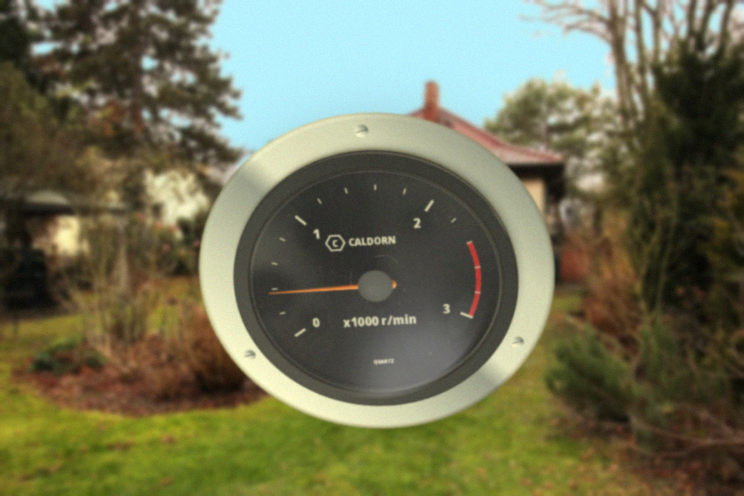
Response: 400 (rpm)
